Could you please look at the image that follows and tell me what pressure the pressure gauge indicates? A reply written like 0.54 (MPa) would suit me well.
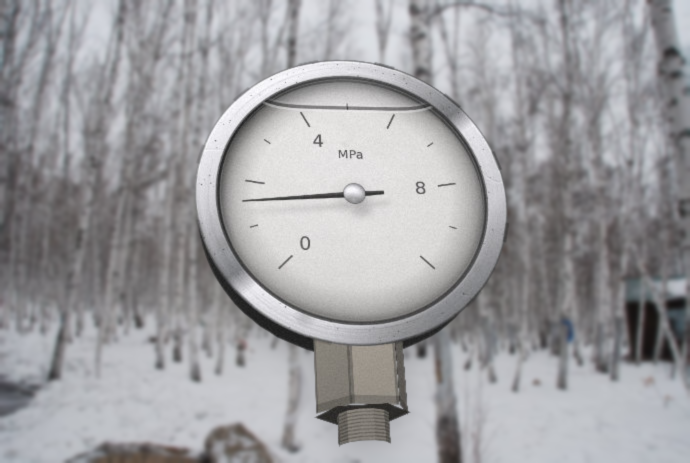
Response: 1.5 (MPa)
